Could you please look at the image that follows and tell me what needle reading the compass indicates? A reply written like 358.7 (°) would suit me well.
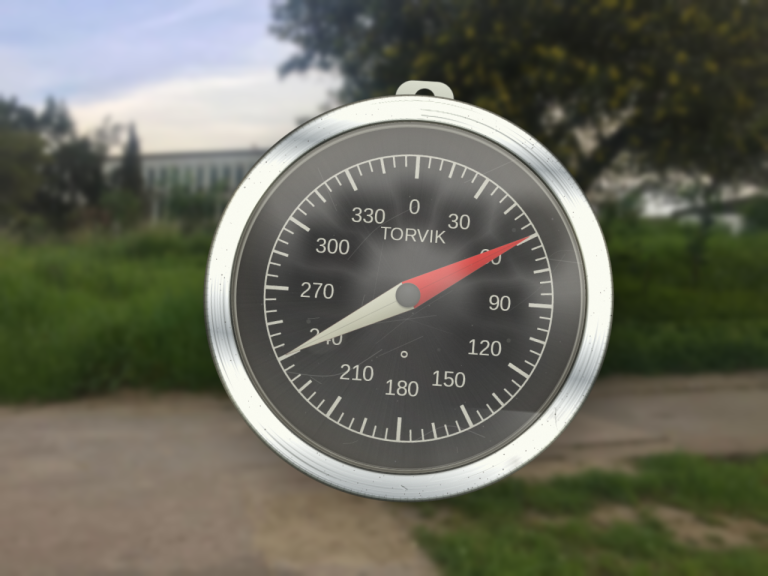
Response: 60 (°)
